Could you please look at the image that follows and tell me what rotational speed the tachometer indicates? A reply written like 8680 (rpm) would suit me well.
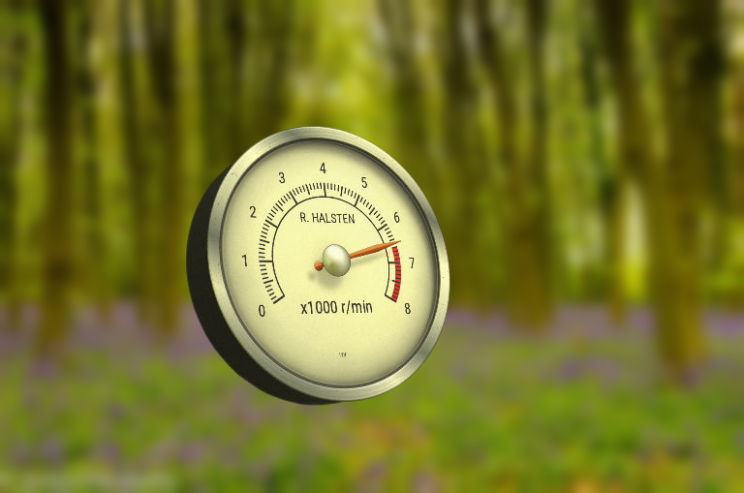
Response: 6500 (rpm)
